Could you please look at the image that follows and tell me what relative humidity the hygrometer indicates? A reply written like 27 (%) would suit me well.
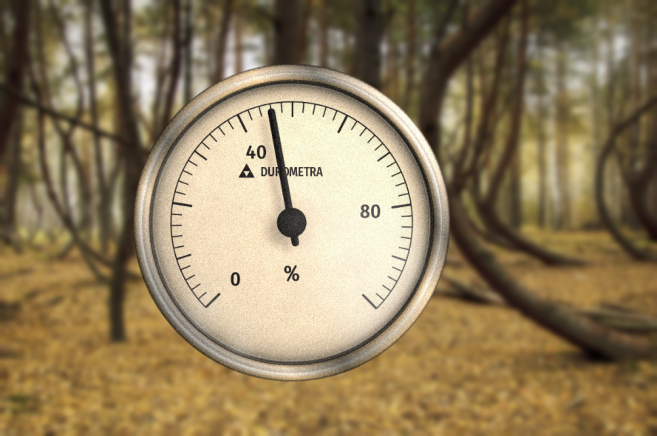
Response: 46 (%)
